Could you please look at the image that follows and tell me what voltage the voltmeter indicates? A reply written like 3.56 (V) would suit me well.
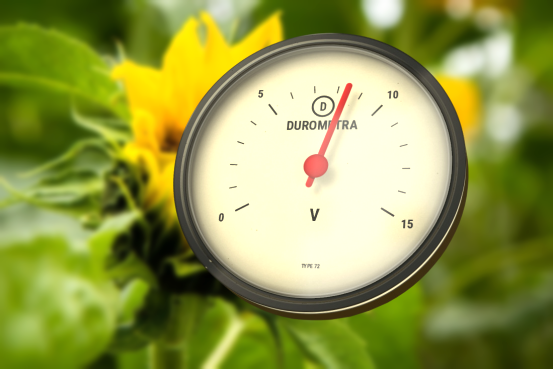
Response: 8.5 (V)
